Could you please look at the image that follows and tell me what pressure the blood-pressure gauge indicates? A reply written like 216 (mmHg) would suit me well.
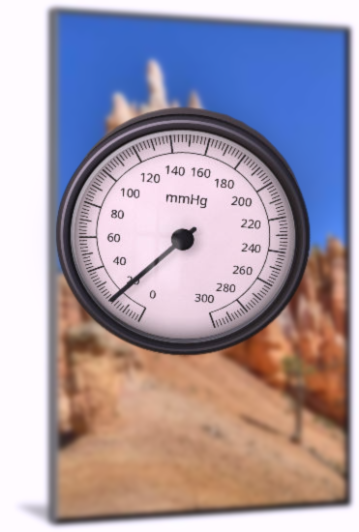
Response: 20 (mmHg)
